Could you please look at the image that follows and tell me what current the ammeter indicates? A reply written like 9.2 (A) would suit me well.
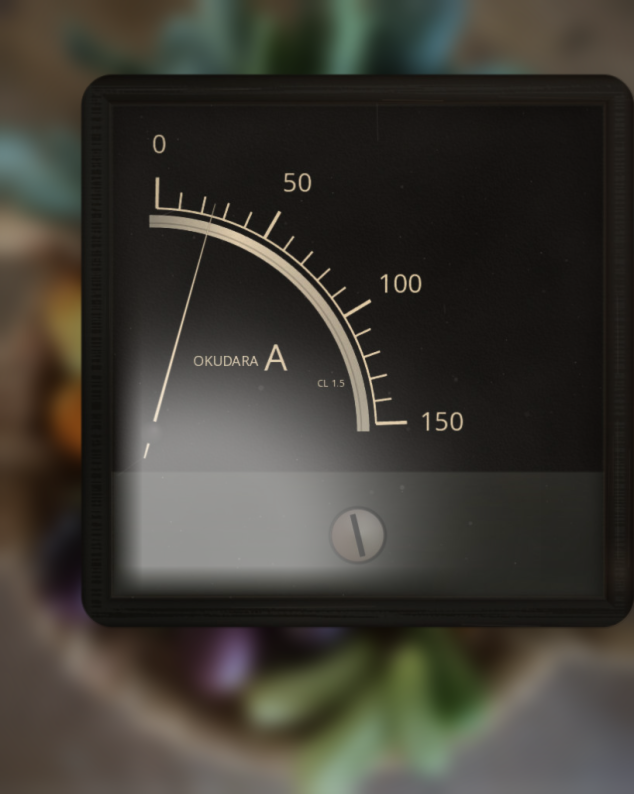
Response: 25 (A)
